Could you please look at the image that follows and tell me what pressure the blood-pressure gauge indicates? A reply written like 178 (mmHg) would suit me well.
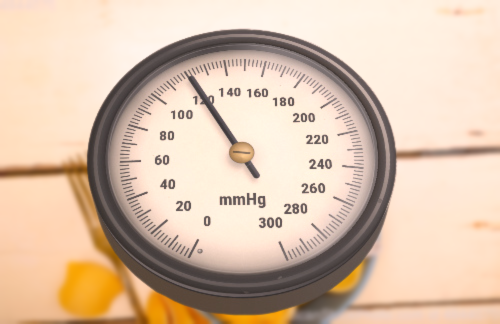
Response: 120 (mmHg)
